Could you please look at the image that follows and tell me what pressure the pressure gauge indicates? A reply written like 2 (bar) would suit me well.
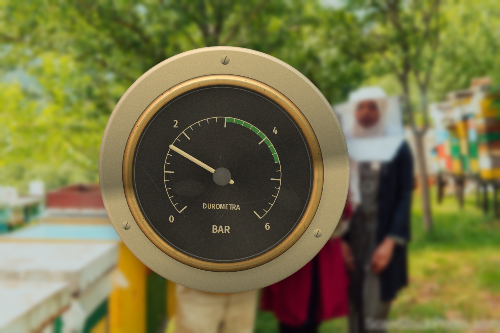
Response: 1.6 (bar)
